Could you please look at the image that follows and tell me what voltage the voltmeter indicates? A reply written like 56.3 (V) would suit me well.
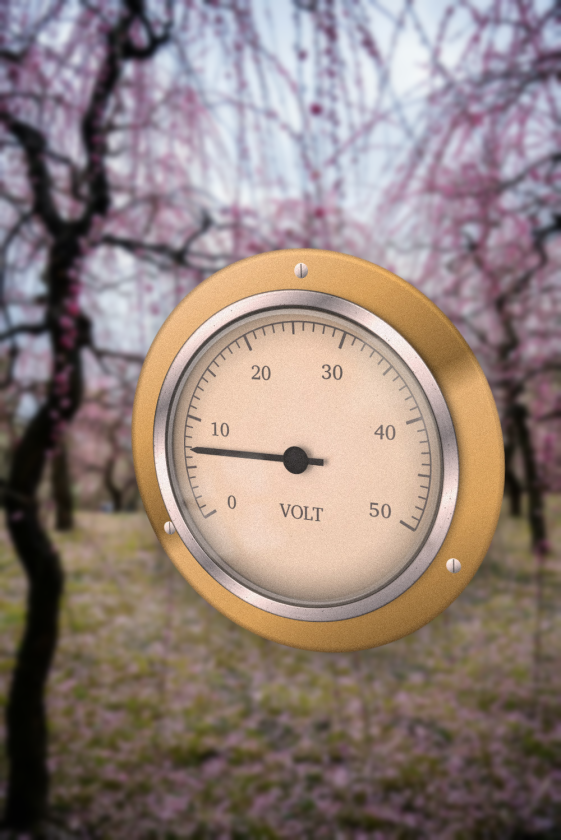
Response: 7 (V)
